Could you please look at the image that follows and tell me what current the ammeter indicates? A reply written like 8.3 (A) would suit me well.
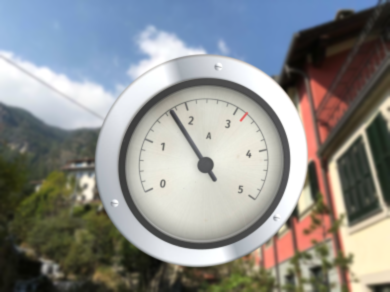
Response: 1.7 (A)
